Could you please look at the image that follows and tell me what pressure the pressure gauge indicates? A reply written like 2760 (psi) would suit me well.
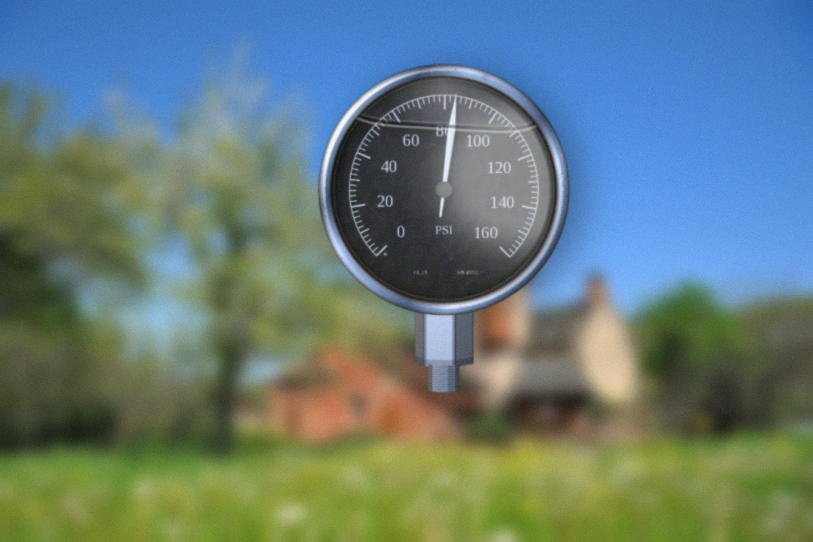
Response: 84 (psi)
